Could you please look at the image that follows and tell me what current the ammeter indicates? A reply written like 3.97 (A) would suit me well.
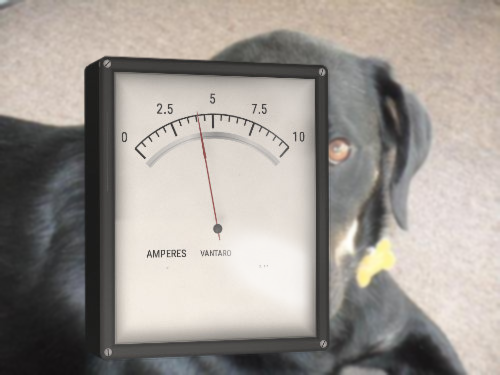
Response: 4 (A)
